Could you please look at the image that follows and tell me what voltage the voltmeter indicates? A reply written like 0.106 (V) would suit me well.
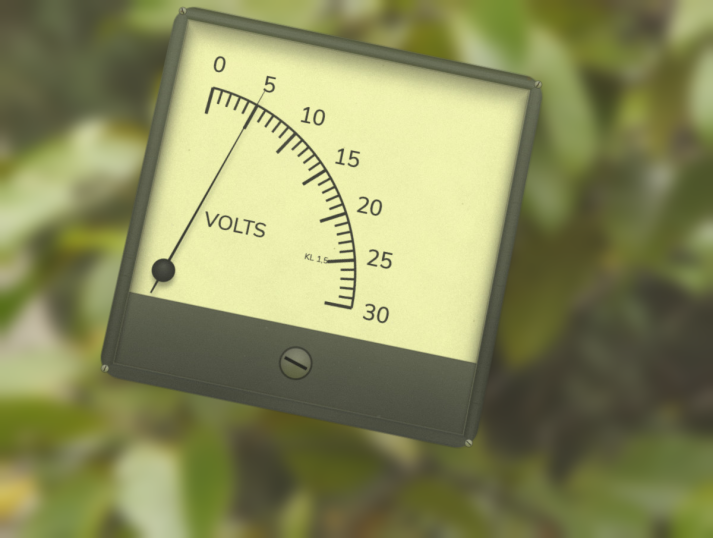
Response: 5 (V)
